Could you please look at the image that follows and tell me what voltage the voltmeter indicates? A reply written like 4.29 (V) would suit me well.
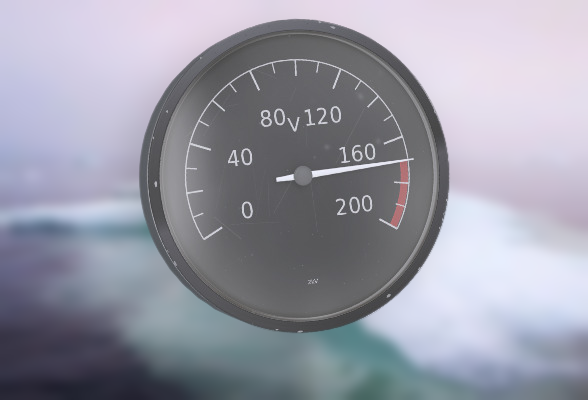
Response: 170 (V)
